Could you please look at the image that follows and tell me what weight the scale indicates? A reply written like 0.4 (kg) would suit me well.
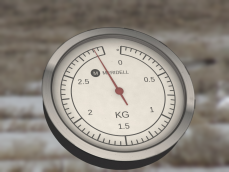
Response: 2.9 (kg)
